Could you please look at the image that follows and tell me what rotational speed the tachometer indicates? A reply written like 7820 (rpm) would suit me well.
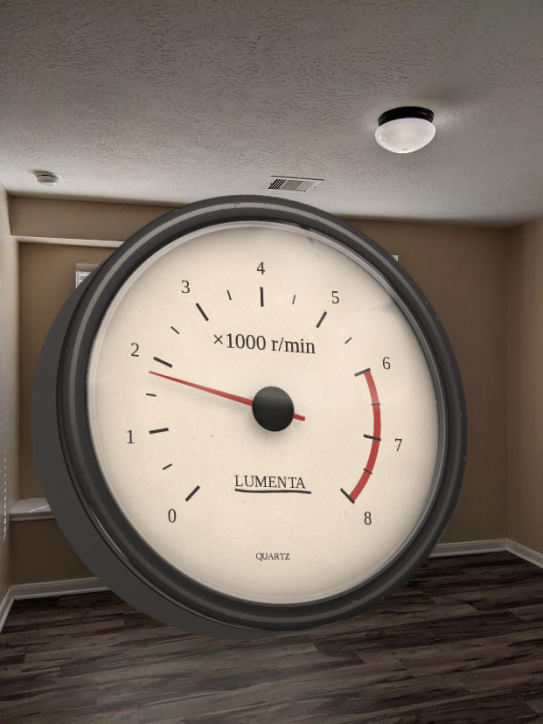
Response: 1750 (rpm)
